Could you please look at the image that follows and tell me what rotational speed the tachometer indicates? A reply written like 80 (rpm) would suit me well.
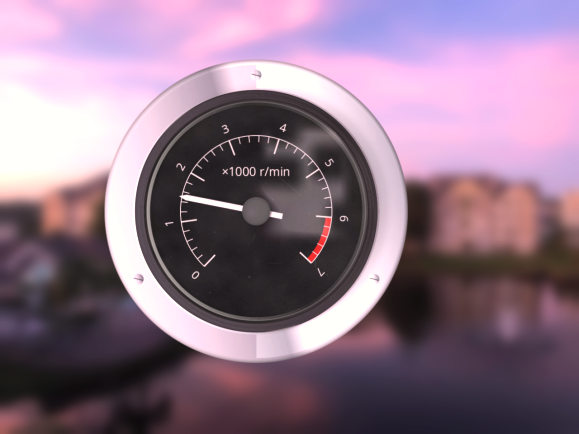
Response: 1500 (rpm)
